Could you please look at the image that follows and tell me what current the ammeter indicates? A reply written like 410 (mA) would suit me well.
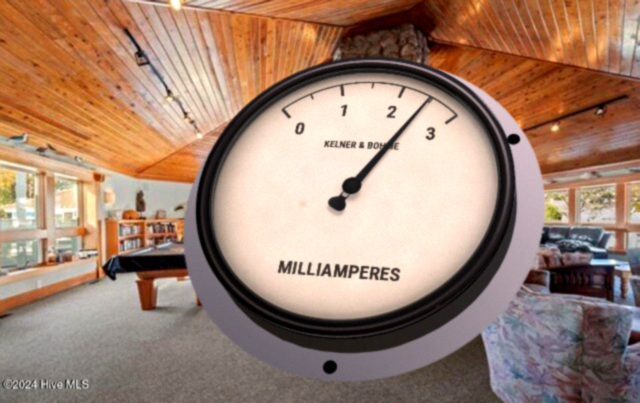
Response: 2.5 (mA)
